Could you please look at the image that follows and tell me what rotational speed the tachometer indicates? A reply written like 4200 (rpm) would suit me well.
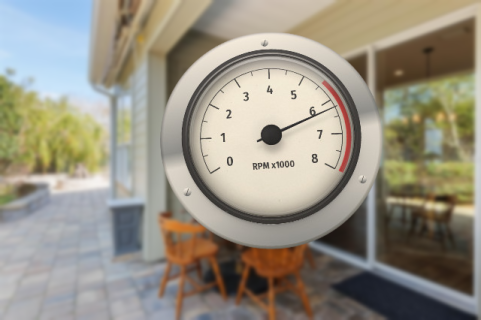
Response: 6250 (rpm)
